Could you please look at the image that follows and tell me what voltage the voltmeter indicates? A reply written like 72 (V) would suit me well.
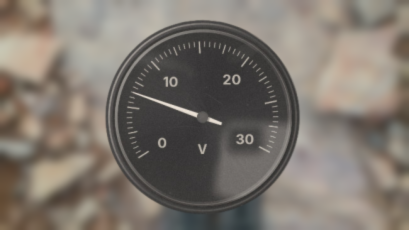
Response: 6.5 (V)
